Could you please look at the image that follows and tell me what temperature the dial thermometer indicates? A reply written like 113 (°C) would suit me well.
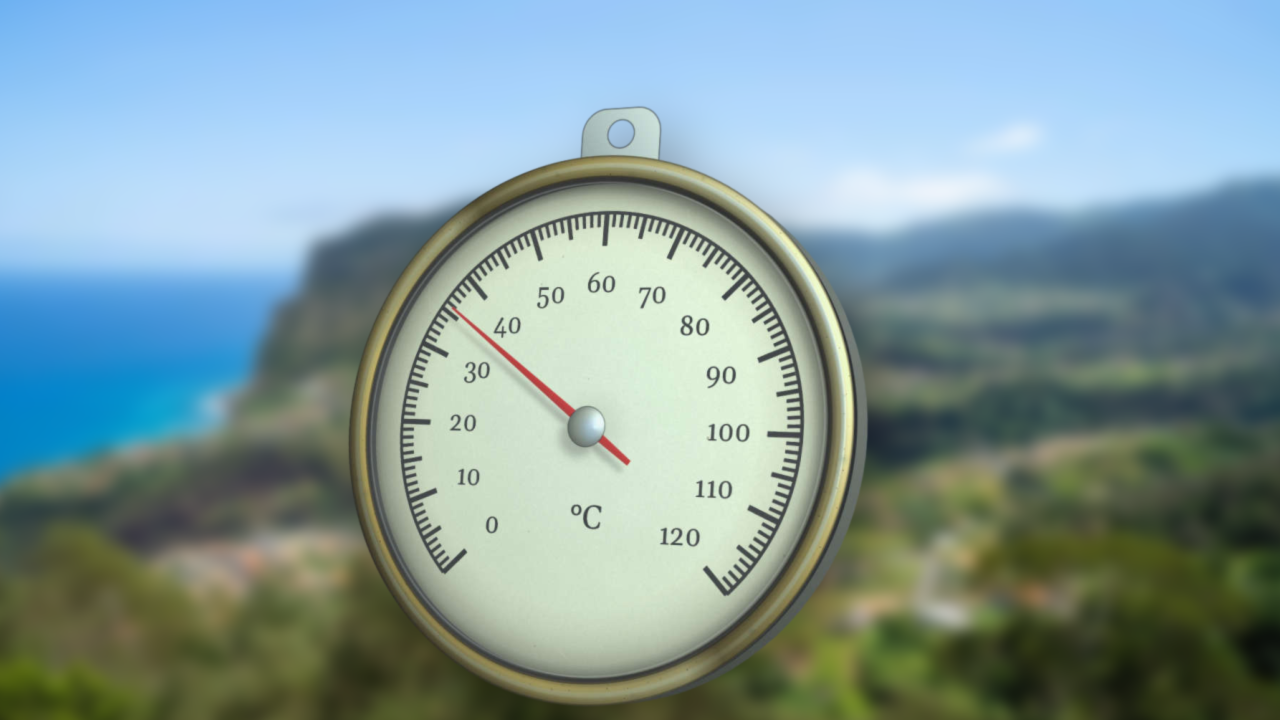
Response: 36 (°C)
